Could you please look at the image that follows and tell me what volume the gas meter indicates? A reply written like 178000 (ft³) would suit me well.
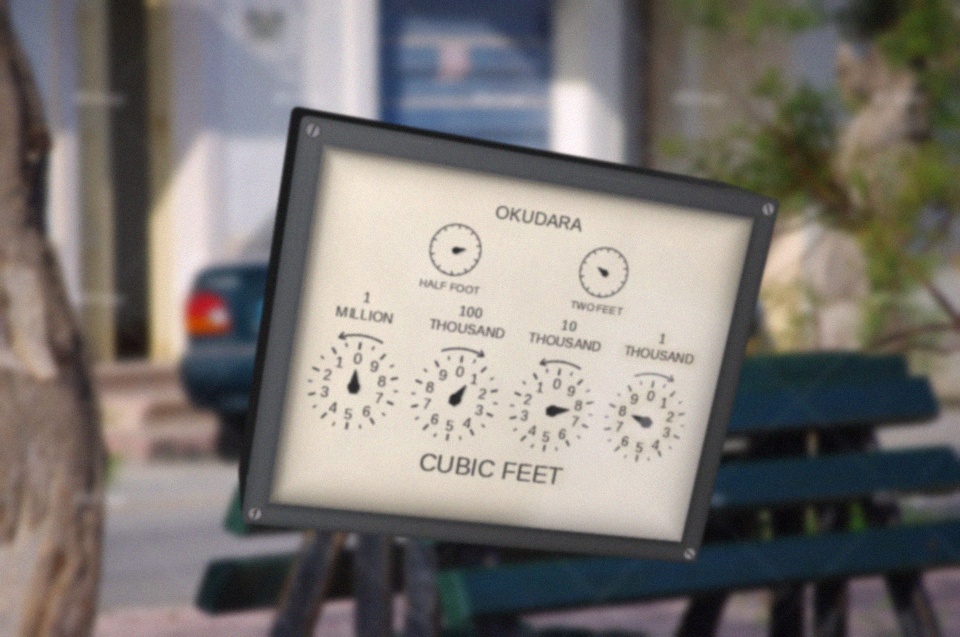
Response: 7800 (ft³)
